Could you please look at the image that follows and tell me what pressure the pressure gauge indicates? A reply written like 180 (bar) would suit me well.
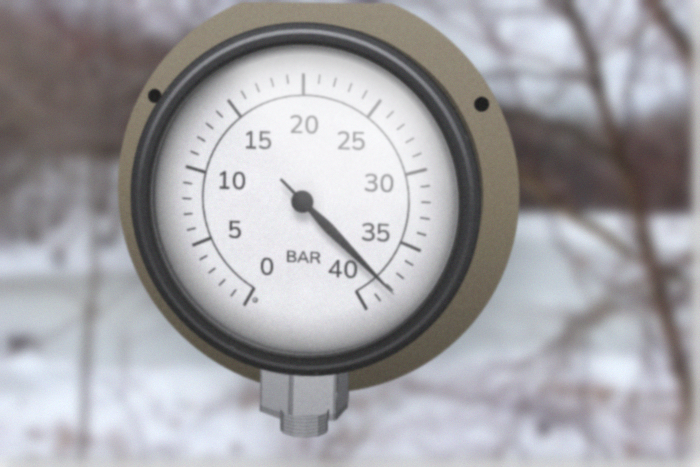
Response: 38 (bar)
